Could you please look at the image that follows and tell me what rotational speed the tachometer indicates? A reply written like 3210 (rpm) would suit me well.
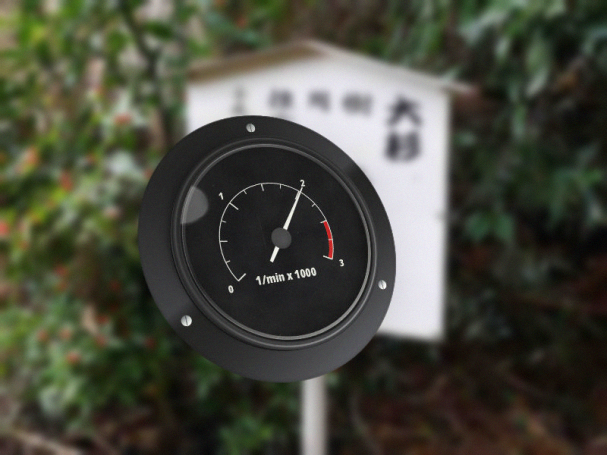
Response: 2000 (rpm)
